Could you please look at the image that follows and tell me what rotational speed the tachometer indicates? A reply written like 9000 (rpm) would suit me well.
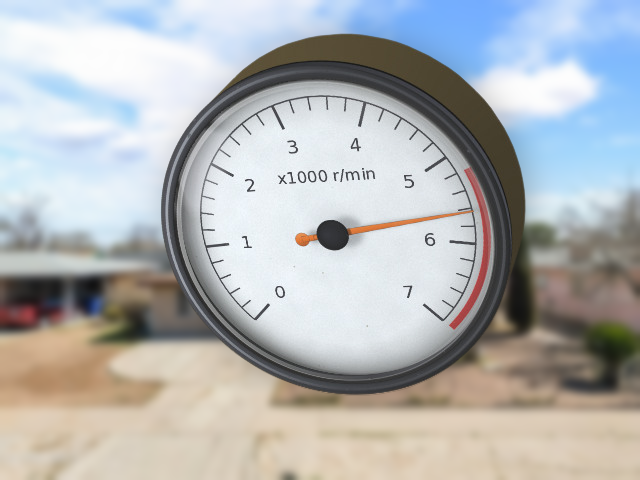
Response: 5600 (rpm)
